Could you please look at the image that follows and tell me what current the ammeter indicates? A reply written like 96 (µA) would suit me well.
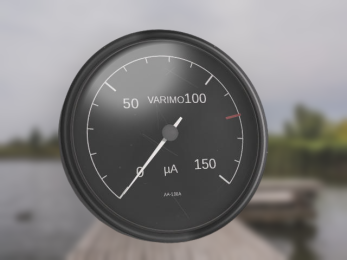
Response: 0 (µA)
